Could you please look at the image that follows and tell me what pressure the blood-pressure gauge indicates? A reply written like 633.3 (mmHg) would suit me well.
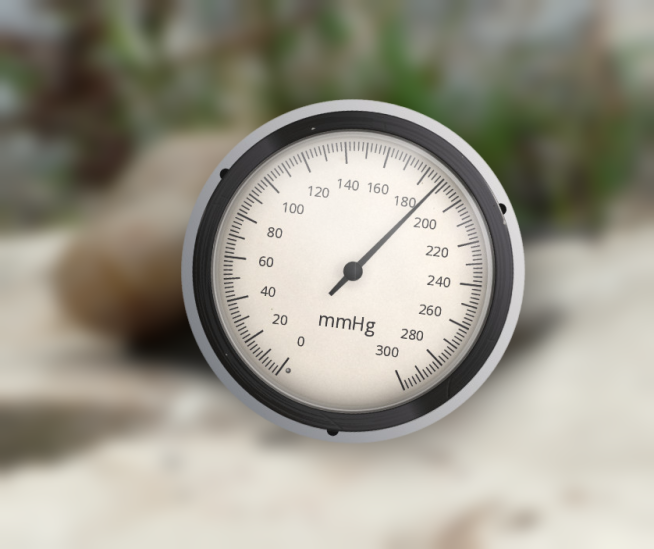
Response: 188 (mmHg)
